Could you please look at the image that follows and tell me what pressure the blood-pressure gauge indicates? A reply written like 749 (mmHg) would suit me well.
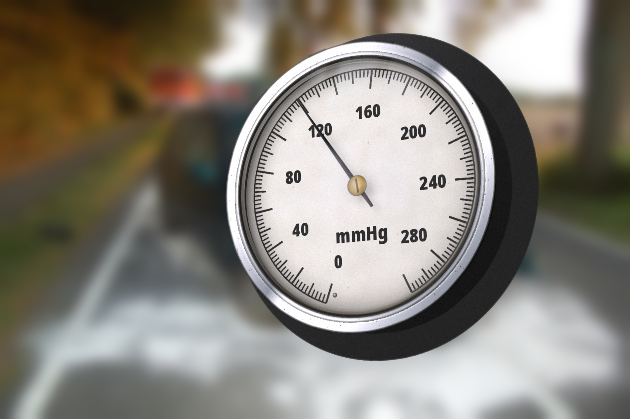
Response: 120 (mmHg)
